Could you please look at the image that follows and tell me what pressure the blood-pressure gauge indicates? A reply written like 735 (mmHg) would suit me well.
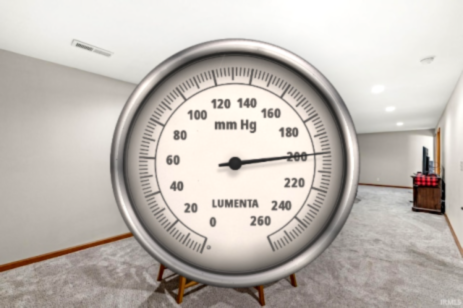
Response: 200 (mmHg)
